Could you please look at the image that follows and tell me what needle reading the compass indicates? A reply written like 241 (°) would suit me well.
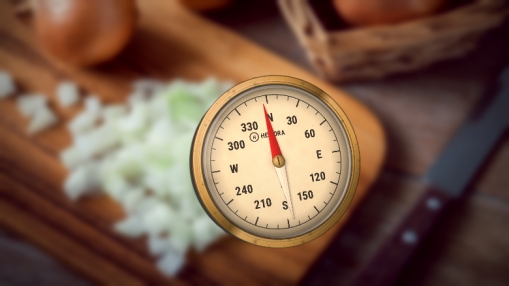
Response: 355 (°)
